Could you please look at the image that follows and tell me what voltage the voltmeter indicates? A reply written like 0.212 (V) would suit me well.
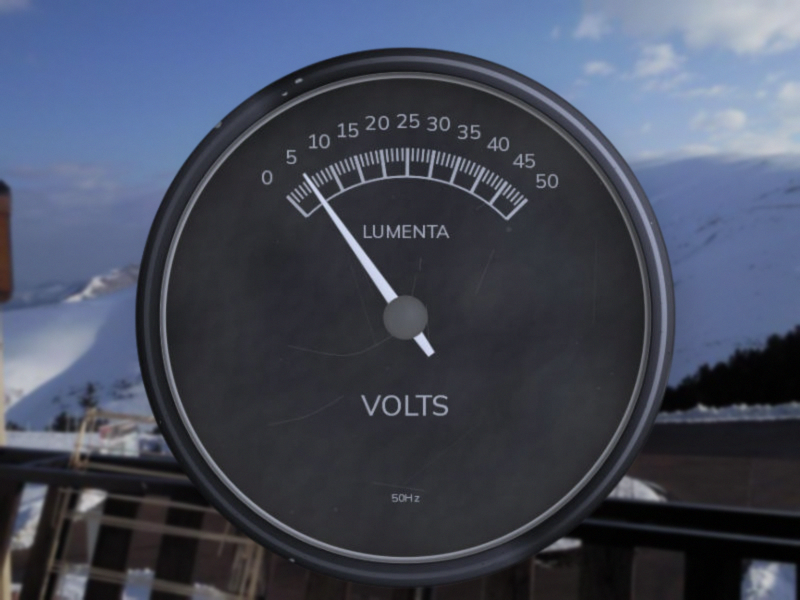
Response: 5 (V)
